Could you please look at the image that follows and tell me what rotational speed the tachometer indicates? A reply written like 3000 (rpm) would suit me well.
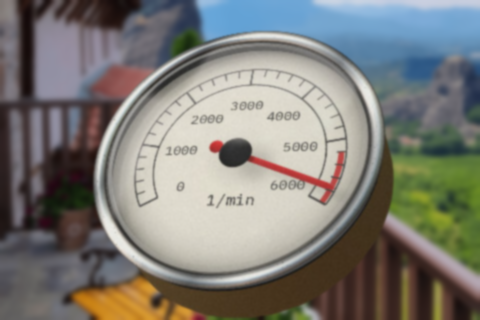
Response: 5800 (rpm)
